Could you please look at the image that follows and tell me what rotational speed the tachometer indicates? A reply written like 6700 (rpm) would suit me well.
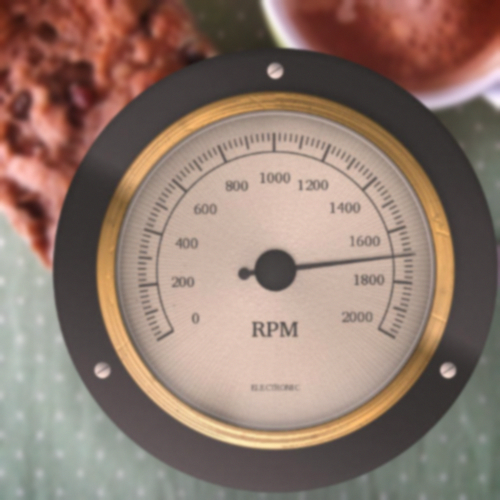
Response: 1700 (rpm)
